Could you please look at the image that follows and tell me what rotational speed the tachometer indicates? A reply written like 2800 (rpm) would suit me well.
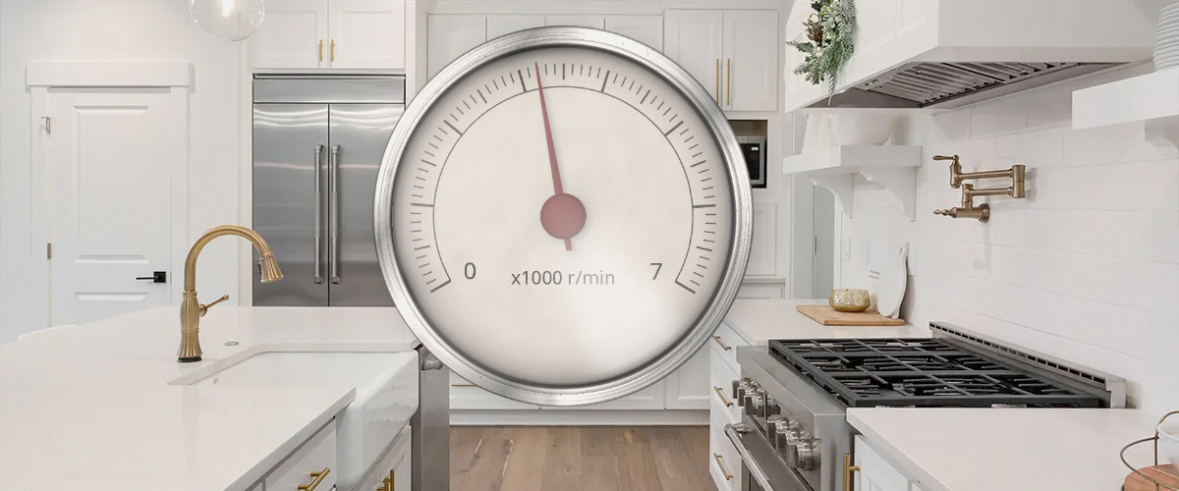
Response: 3200 (rpm)
